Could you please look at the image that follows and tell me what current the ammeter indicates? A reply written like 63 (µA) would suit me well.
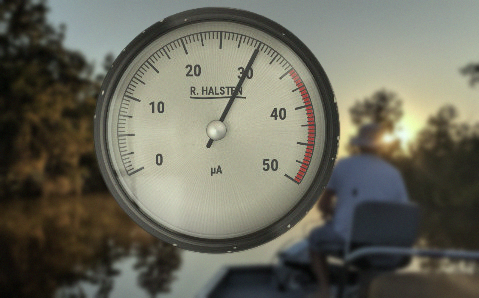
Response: 30 (µA)
